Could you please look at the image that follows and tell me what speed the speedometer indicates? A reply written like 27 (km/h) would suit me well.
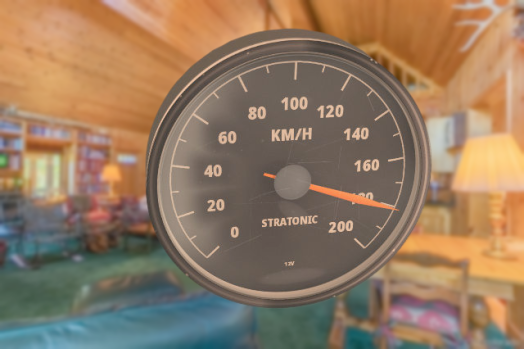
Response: 180 (km/h)
